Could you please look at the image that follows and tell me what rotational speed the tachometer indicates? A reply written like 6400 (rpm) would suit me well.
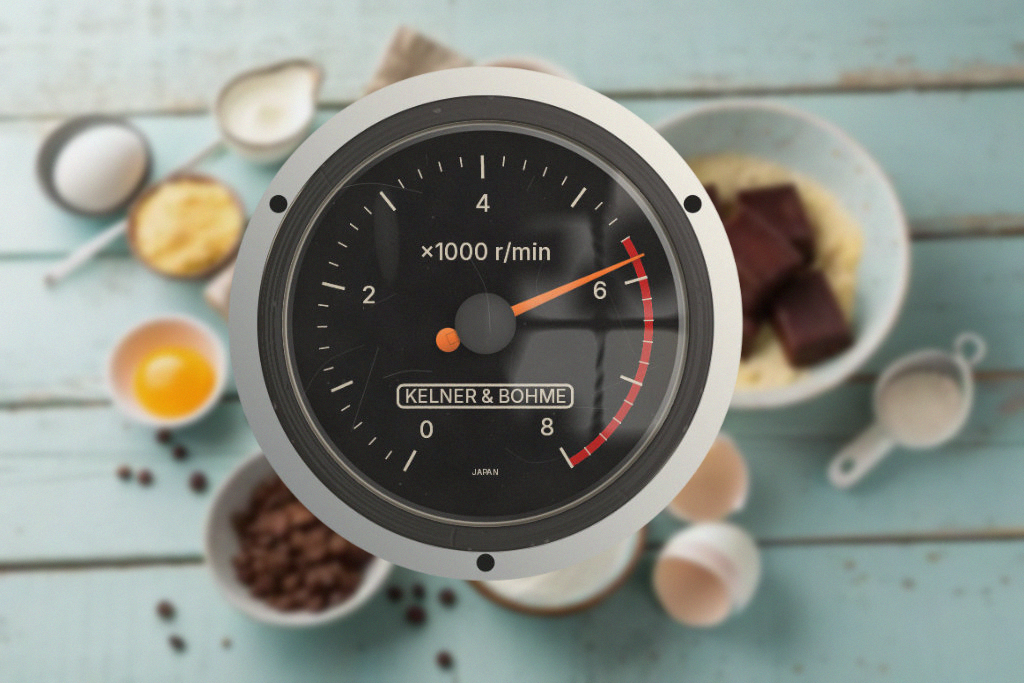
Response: 5800 (rpm)
